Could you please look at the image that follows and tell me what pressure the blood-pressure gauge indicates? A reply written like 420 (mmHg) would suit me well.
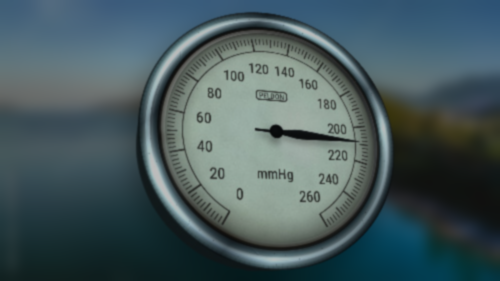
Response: 210 (mmHg)
